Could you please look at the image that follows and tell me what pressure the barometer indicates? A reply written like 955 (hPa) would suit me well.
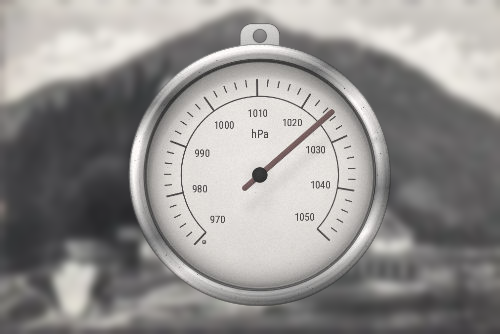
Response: 1025 (hPa)
